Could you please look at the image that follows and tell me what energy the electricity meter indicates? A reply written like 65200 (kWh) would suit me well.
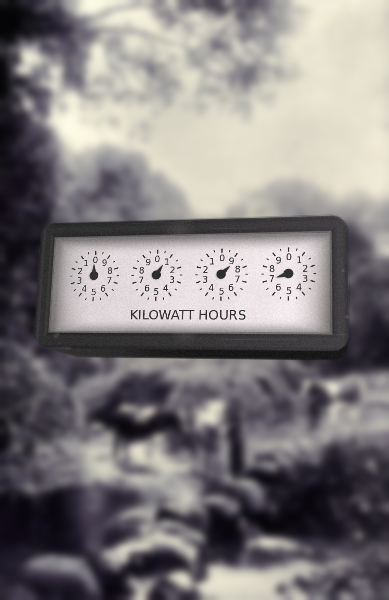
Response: 87 (kWh)
